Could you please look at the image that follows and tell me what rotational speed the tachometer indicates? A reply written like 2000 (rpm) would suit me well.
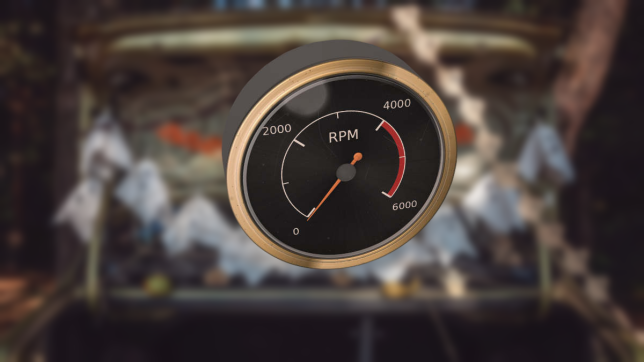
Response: 0 (rpm)
